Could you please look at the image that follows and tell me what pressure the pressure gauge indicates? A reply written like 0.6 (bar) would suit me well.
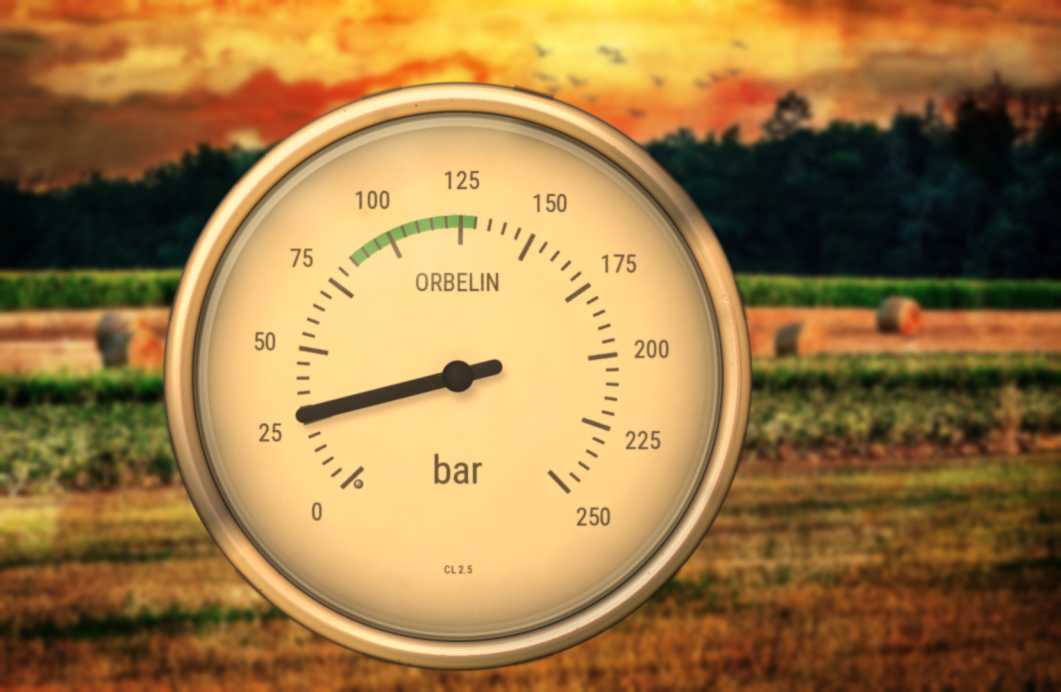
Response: 27.5 (bar)
